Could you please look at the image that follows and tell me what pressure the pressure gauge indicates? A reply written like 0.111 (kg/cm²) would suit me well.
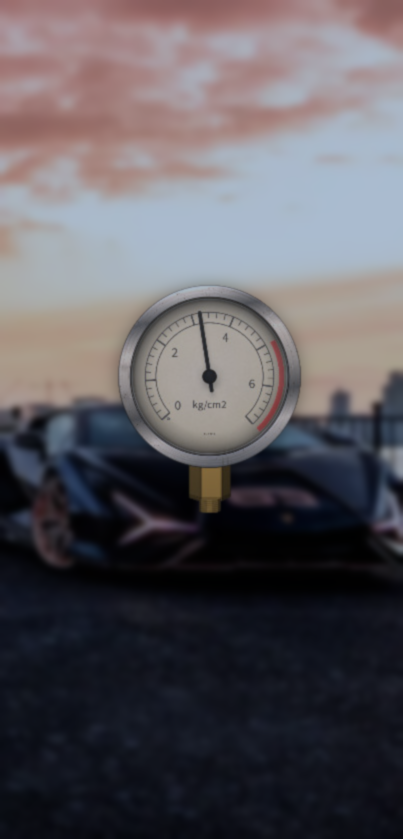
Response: 3.2 (kg/cm²)
